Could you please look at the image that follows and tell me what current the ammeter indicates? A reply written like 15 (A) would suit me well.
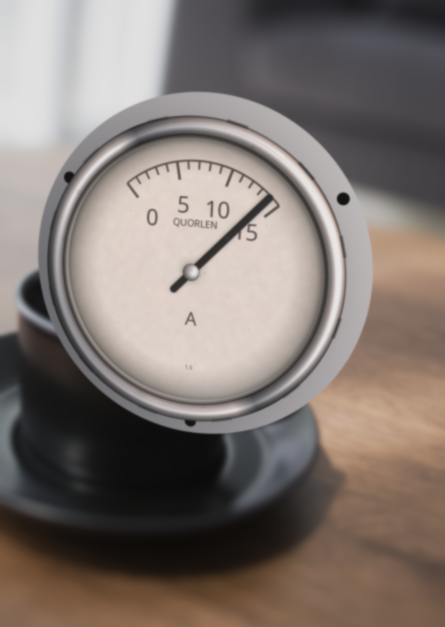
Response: 14 (A)
